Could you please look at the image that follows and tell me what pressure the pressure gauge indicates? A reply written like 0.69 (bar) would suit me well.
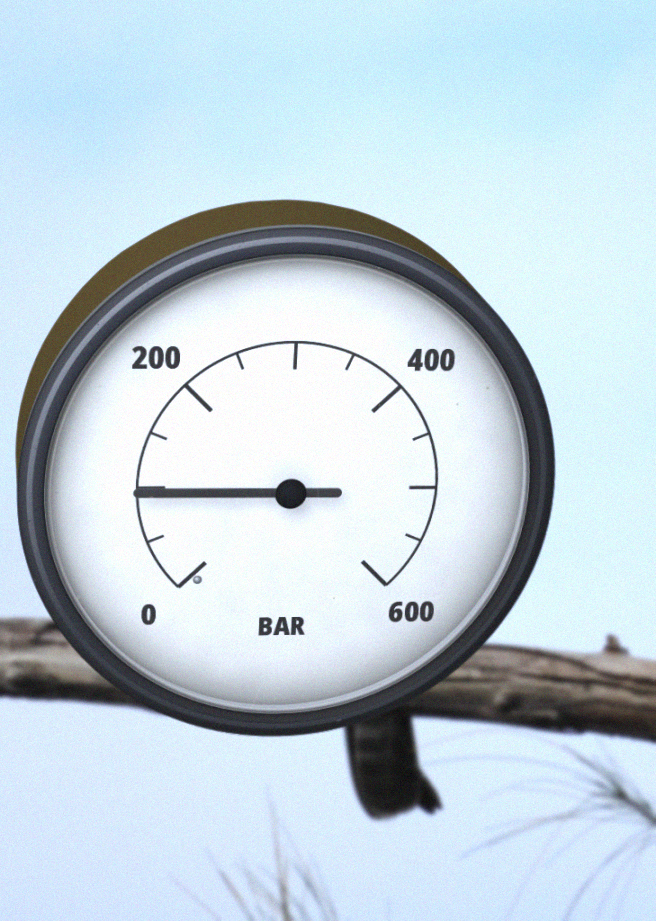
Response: 100 (bar)
